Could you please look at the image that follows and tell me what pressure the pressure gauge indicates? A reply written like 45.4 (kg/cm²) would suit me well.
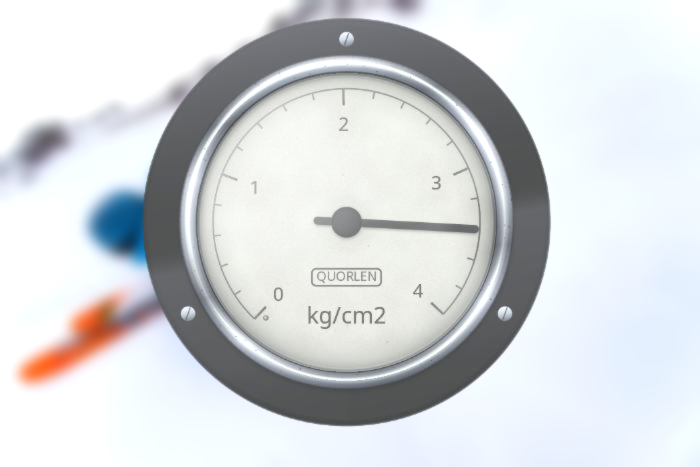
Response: 3.4 (kg/cm²)
